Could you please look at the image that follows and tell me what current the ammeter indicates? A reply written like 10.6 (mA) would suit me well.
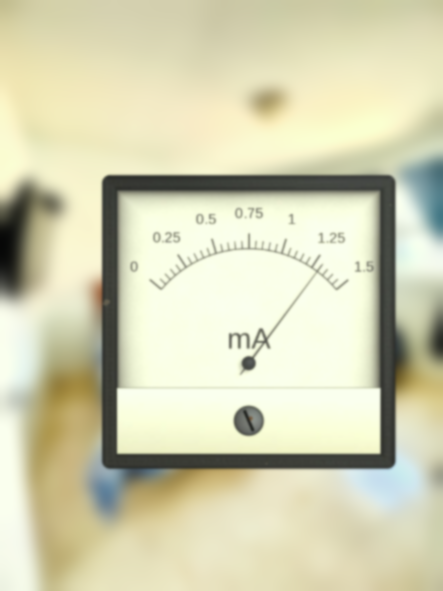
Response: 1.3 (mA)
